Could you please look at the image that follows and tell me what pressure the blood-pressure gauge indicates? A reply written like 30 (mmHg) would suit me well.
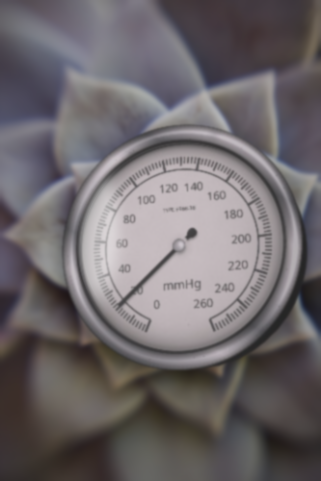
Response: 20 (mmHg)
